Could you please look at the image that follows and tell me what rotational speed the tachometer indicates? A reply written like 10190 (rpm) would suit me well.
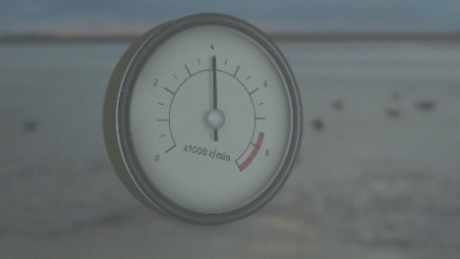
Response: 4000 (rpm)
